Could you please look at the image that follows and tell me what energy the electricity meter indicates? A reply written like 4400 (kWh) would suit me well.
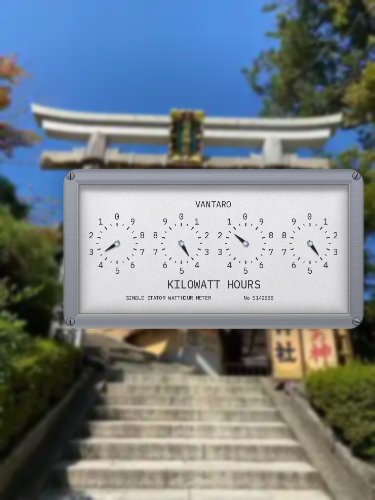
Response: 3414 (kWh)
